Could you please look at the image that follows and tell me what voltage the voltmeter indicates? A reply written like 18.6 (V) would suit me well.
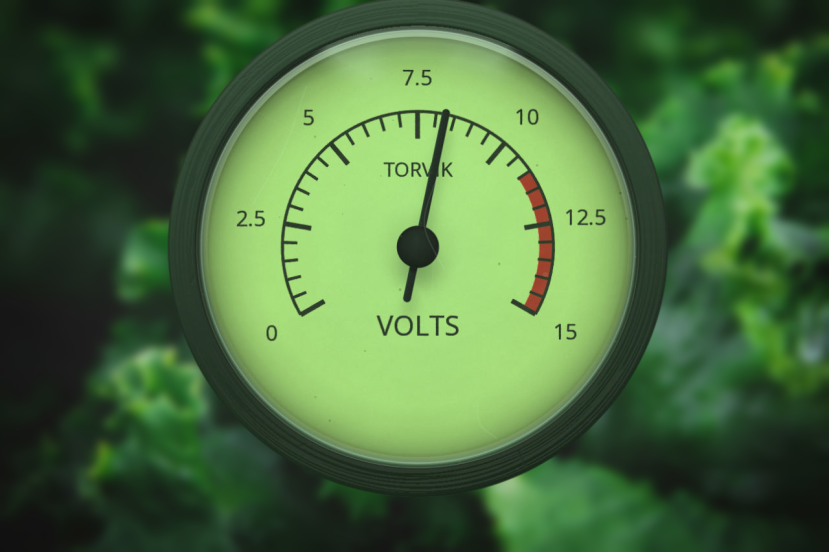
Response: 8.25 (V)
